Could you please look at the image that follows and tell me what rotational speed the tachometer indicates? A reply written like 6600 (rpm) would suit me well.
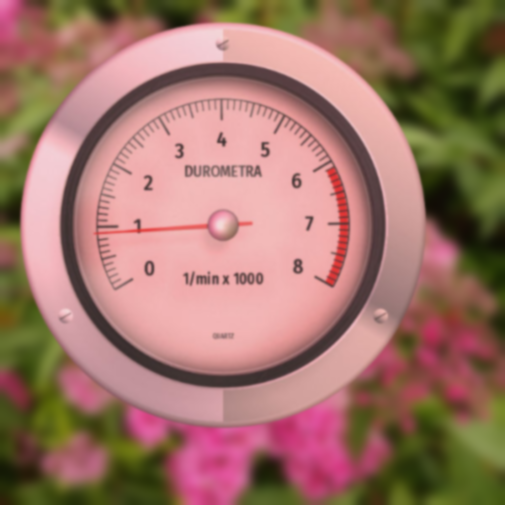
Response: 900 (rpm)
